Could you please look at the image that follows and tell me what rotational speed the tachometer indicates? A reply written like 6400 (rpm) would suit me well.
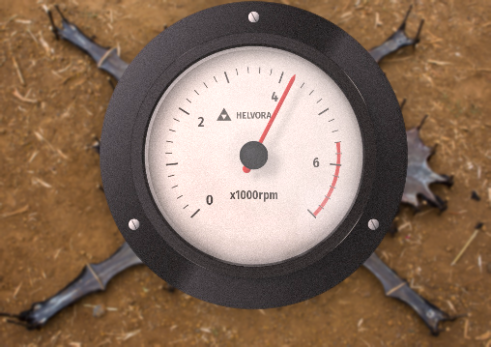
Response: 4200 (rpm)
